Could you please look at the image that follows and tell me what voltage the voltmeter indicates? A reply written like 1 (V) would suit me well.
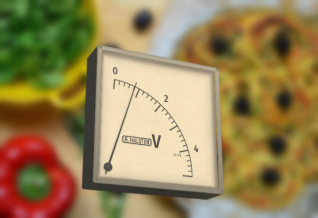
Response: 0.8 (V)
